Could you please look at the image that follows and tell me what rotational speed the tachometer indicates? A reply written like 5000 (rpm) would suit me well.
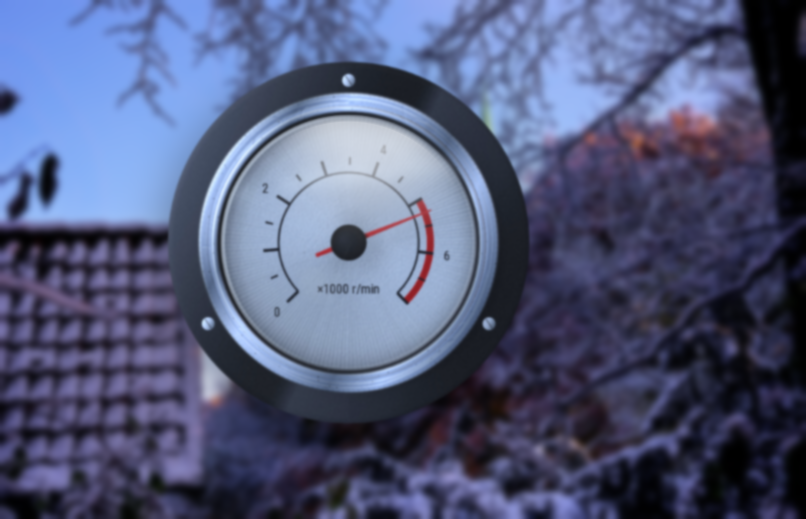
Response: 5250 (rpm)
